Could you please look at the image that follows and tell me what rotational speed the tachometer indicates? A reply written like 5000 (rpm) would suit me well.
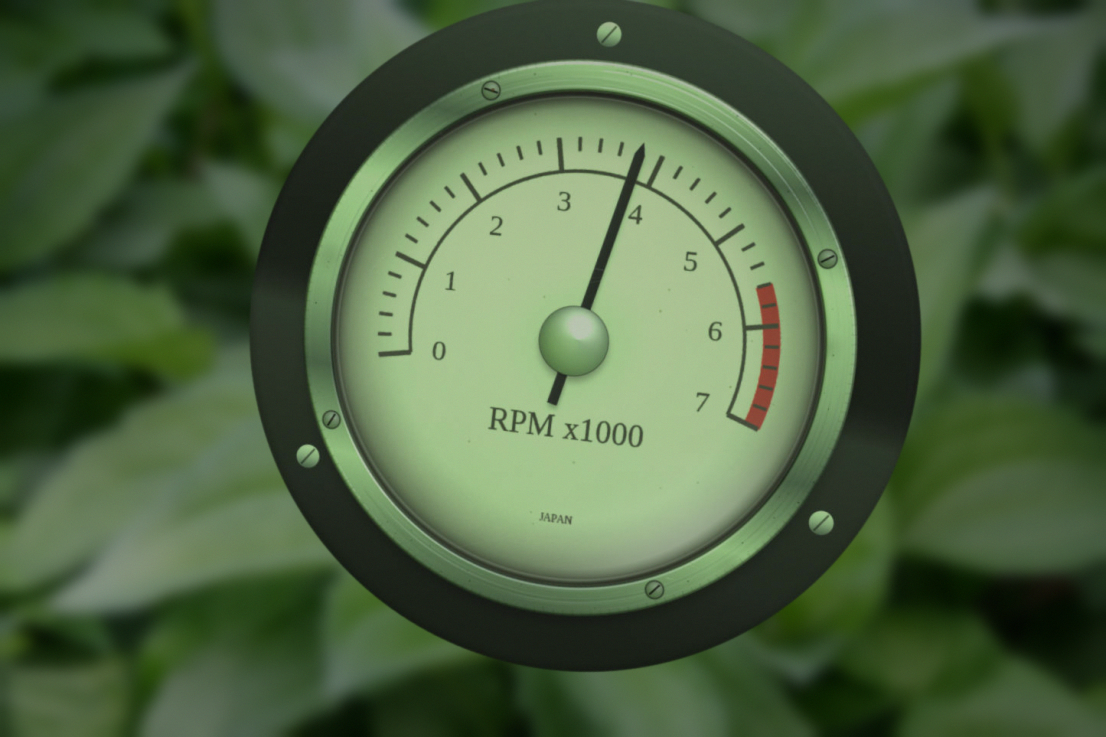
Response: 3800 (rpm)
